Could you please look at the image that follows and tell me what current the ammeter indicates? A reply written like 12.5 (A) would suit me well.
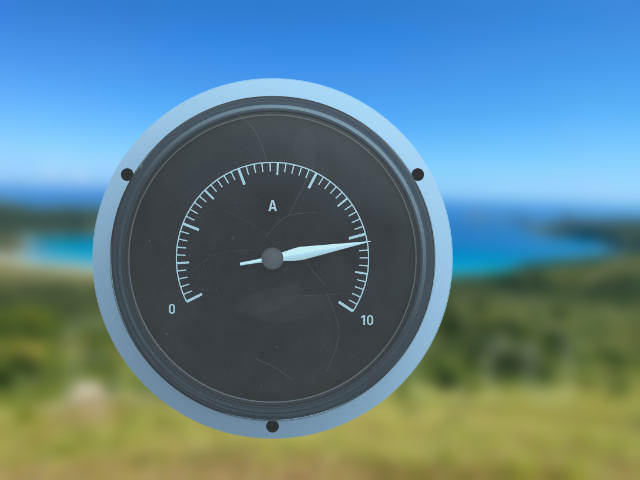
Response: 8.2 (A)
